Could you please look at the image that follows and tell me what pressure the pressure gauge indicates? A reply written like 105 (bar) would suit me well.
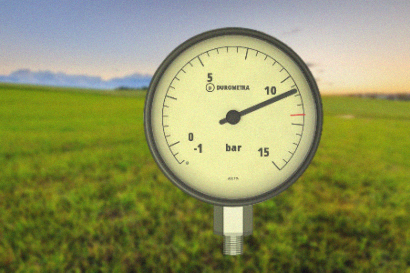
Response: 10.75 (bar)
